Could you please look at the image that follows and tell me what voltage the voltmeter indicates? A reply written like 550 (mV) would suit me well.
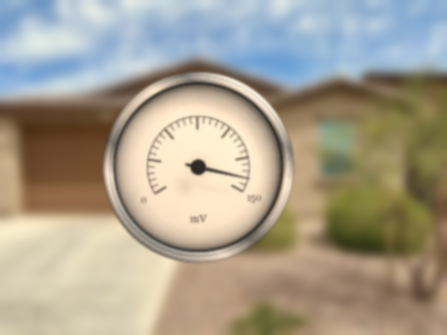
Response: 140 (mV)
